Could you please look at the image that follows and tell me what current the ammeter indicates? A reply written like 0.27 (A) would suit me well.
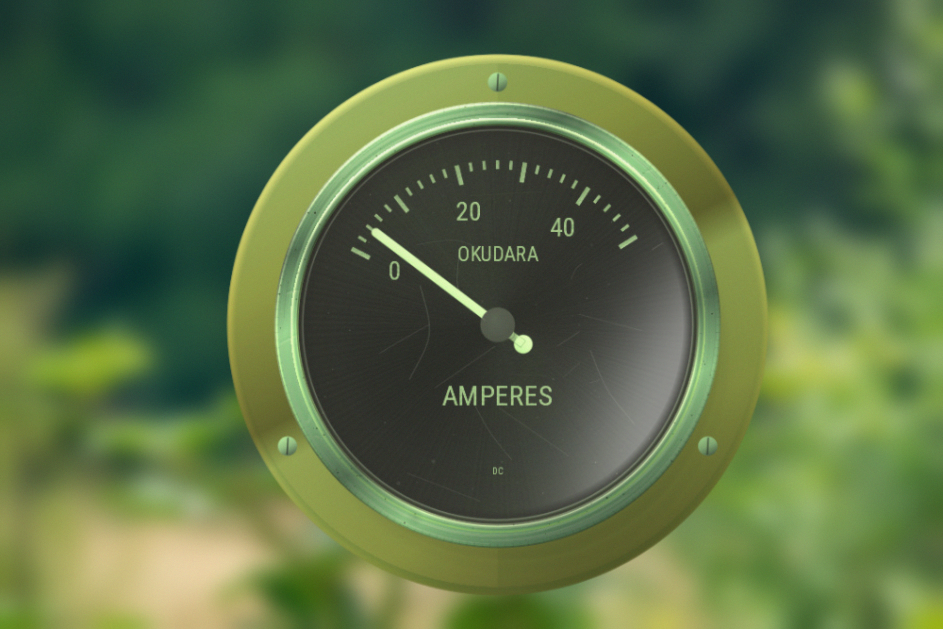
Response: 4 (A)
